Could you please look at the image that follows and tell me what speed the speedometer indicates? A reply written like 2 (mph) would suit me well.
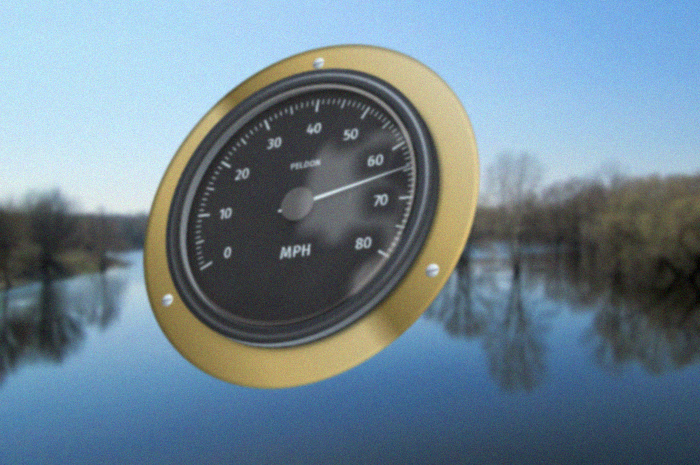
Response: 65 (mph)
